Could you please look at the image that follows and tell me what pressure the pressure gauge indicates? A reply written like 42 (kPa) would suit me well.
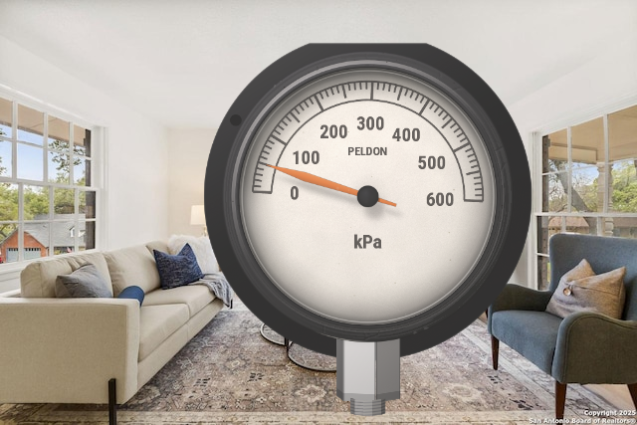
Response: 50 (kPa)
